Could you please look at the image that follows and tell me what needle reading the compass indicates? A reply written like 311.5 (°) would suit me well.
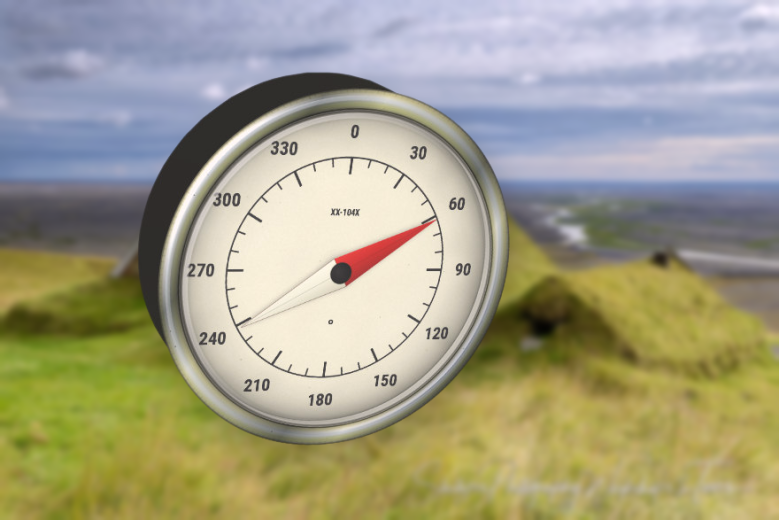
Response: 60 (°)
